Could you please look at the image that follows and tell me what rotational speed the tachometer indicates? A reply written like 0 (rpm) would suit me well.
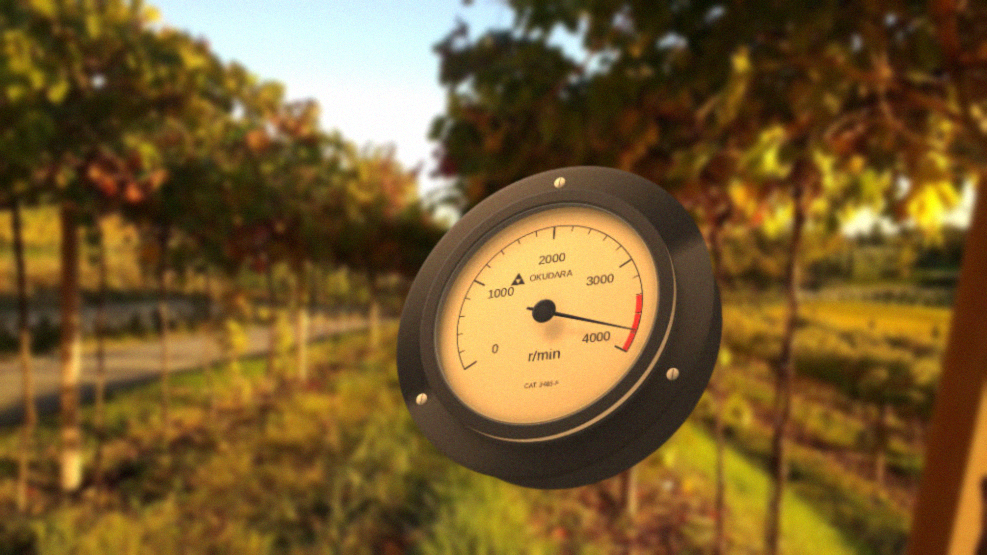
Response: 3800 (rpm)
